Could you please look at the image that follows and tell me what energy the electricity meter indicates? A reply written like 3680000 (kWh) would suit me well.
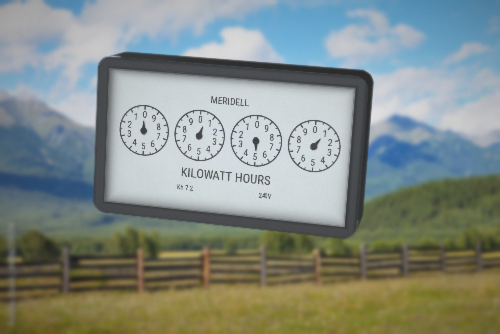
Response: 51 (kWh)
